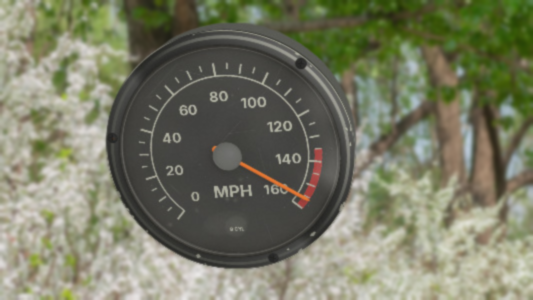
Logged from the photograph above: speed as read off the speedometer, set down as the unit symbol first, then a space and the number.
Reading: mph 155
